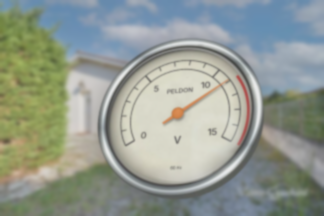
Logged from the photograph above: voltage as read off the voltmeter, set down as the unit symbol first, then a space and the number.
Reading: V 11
